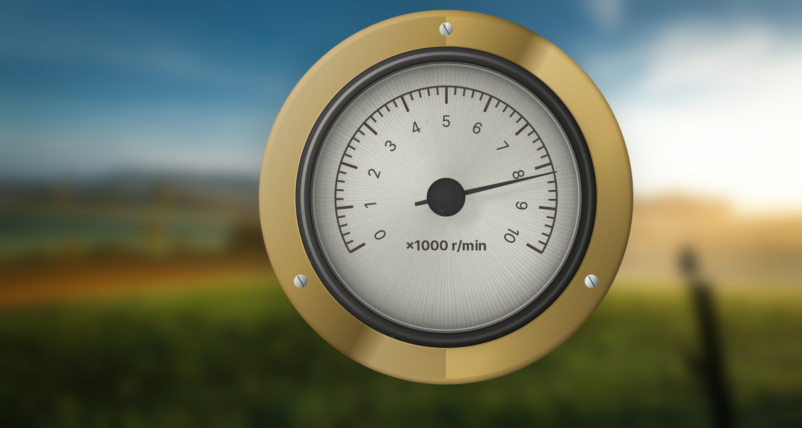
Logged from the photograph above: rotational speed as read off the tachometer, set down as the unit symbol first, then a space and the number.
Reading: rpm 8200
